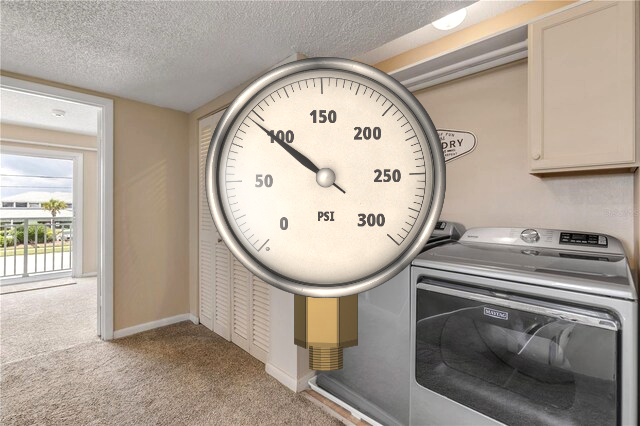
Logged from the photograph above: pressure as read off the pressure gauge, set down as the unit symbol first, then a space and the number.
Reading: psi 95
